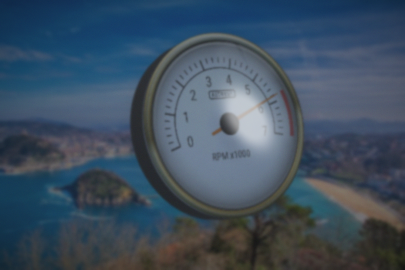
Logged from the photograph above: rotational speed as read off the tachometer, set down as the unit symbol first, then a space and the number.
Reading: rpm 5800
